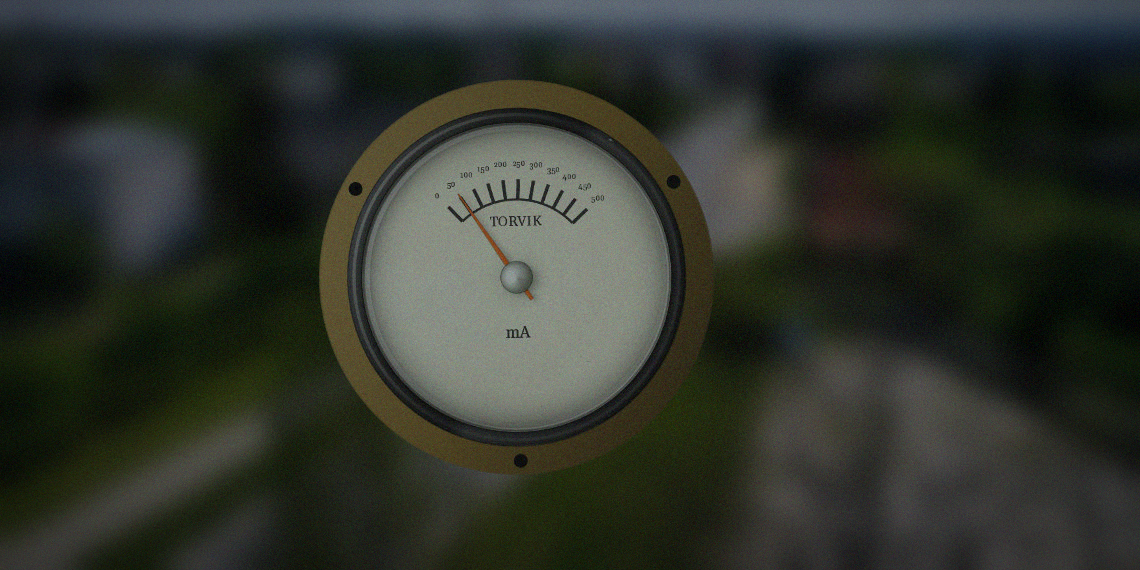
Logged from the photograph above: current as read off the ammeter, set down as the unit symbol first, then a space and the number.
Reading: mA 50
